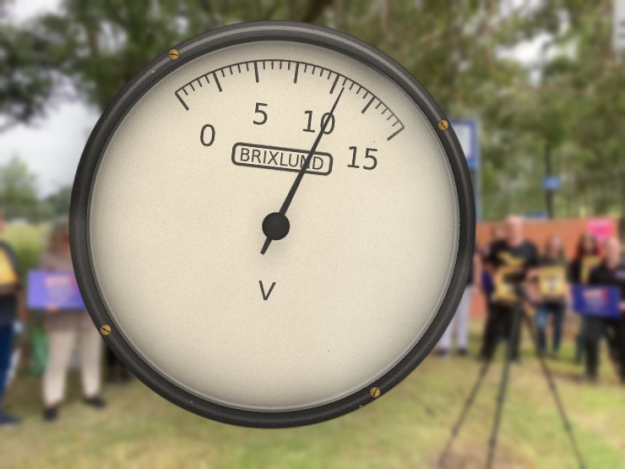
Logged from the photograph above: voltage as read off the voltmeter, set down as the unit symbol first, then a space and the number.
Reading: V 10.5
